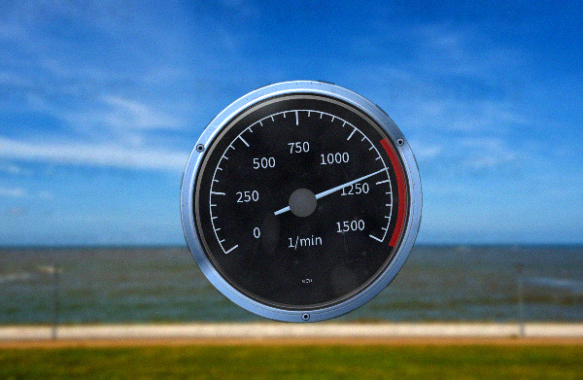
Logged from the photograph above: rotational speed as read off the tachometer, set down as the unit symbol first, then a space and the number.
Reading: rpm 1200
